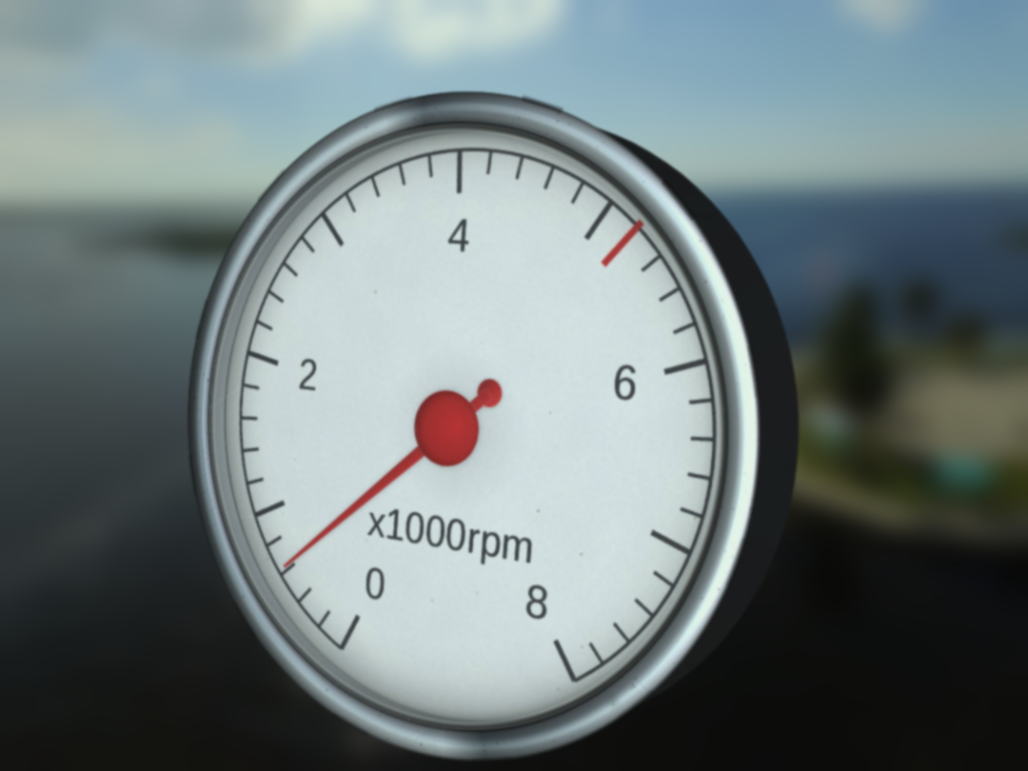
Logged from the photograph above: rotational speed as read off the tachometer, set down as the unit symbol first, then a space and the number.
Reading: rpm 600
